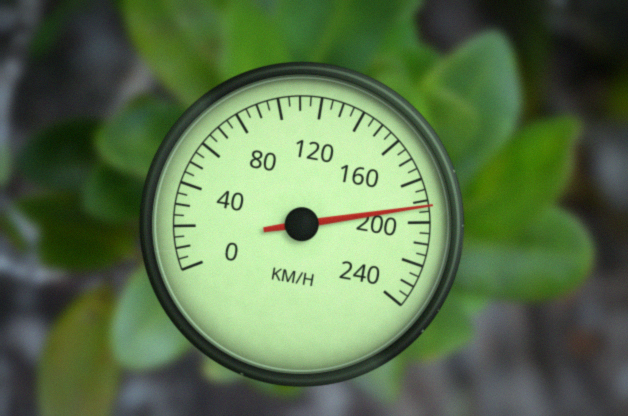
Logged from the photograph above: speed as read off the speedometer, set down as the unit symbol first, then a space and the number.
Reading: km/h 192.5
